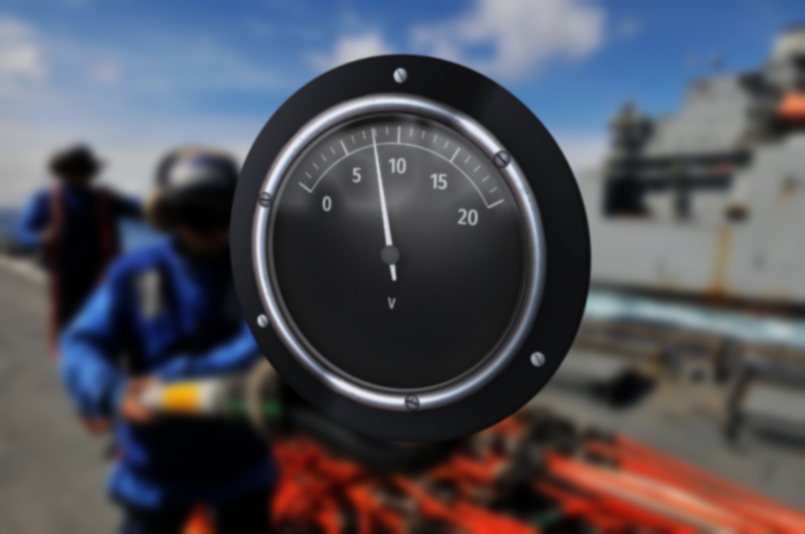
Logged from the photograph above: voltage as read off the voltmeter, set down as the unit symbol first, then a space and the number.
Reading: V 8
